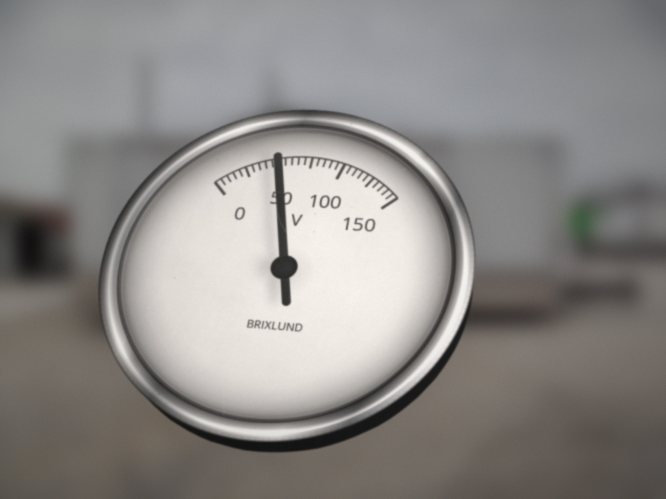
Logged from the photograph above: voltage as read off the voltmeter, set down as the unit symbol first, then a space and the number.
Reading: V 50
